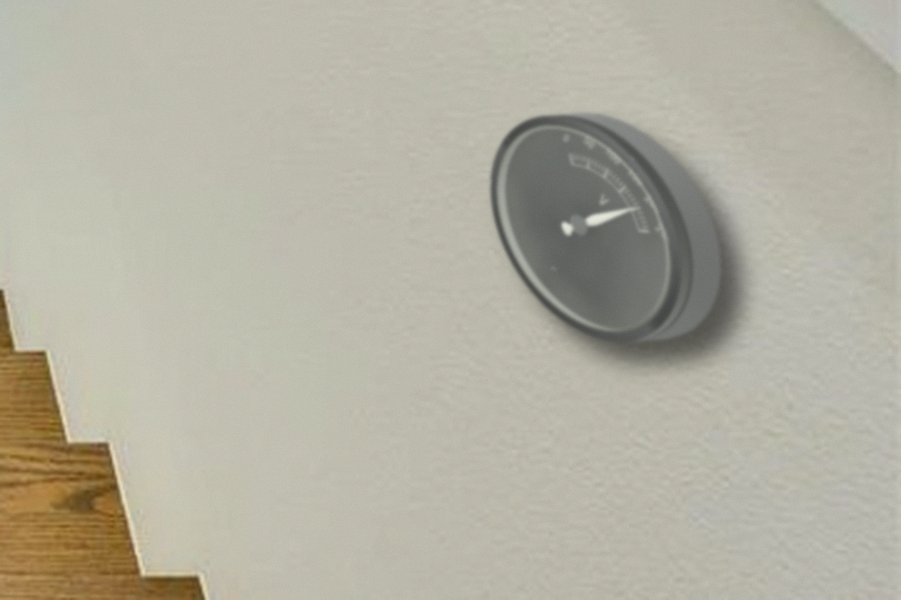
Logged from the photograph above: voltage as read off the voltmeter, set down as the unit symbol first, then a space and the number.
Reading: V 200
